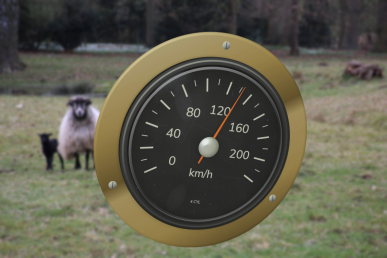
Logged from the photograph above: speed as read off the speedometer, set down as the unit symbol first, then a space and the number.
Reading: km/h 130
